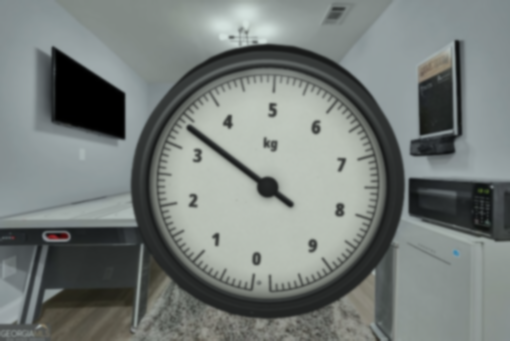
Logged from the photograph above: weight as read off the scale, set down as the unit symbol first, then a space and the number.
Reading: kg 3.4
